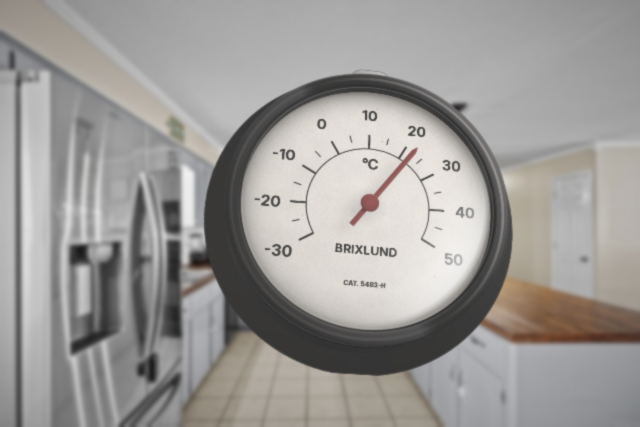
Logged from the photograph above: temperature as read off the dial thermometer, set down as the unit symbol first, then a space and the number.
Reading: °C 22.5
